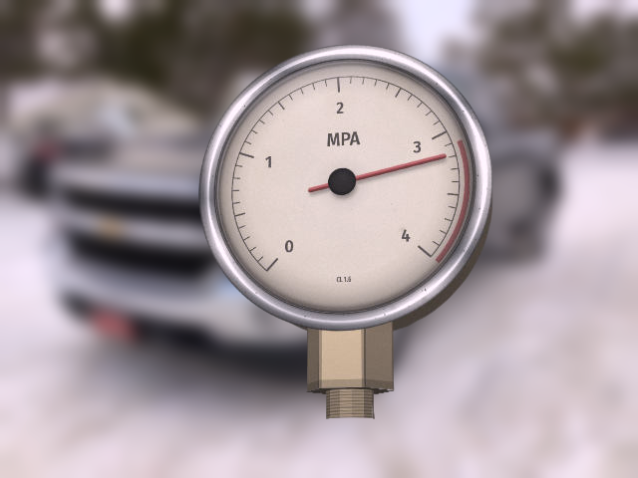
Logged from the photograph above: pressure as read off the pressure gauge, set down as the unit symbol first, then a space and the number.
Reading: MPa 3.2
